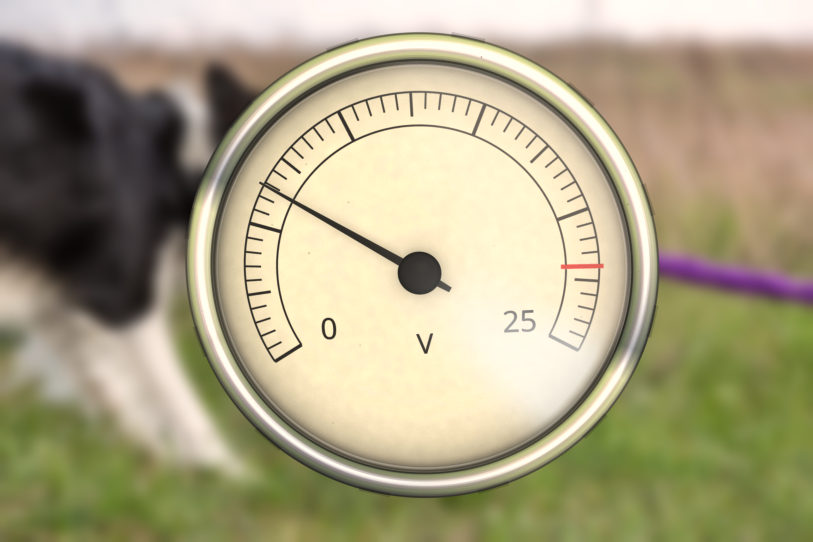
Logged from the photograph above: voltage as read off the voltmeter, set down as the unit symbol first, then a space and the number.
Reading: V 6.5
